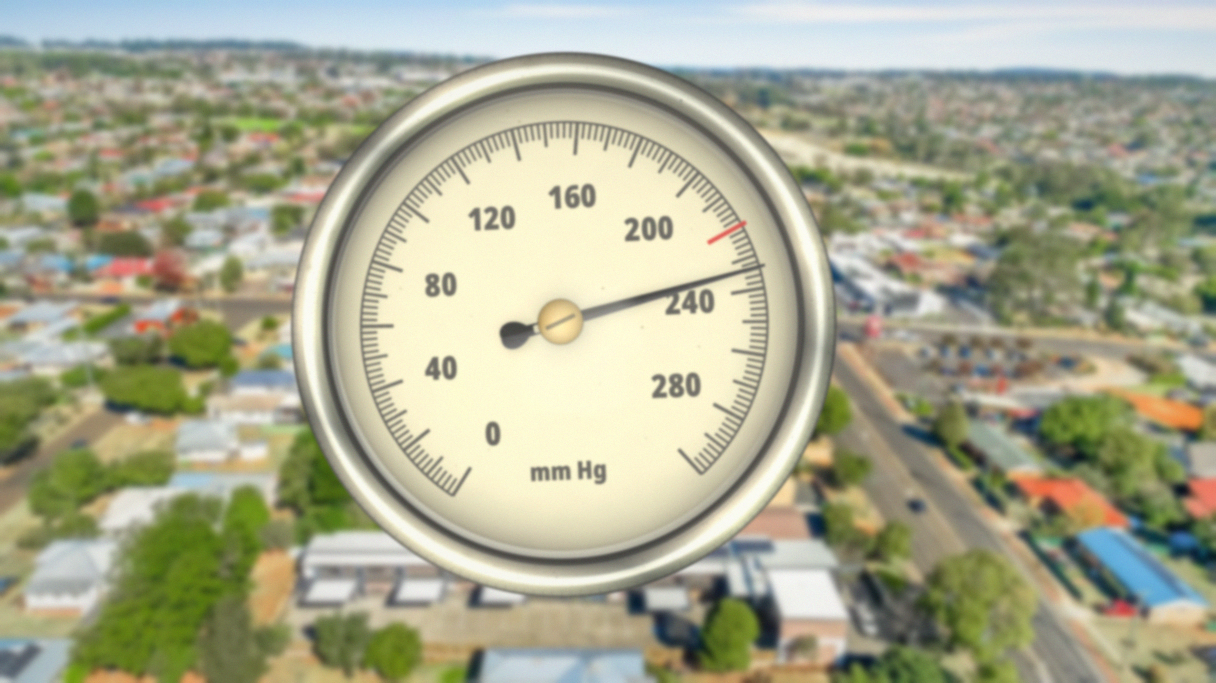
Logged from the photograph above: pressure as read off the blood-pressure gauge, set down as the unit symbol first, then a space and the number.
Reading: mmHg 234
